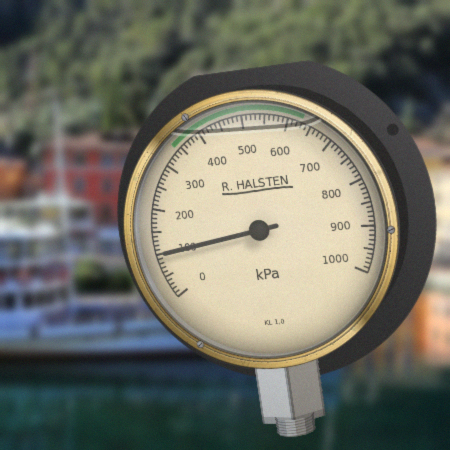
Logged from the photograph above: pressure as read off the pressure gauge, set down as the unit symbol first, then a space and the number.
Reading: kPa 100
